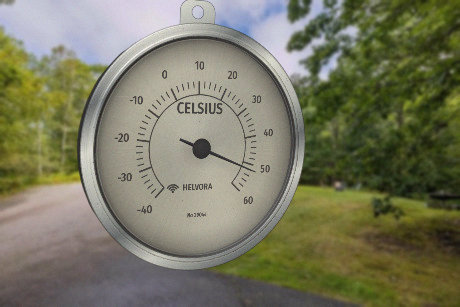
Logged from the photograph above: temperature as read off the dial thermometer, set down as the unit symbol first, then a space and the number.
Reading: °C 52
